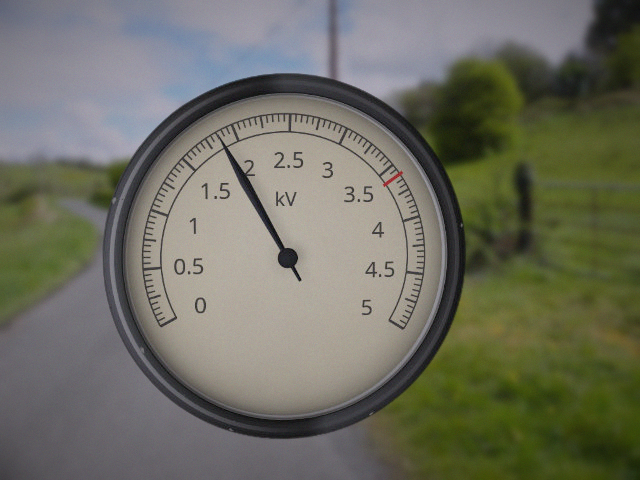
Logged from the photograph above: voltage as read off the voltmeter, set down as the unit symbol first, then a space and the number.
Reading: kV 1.85
